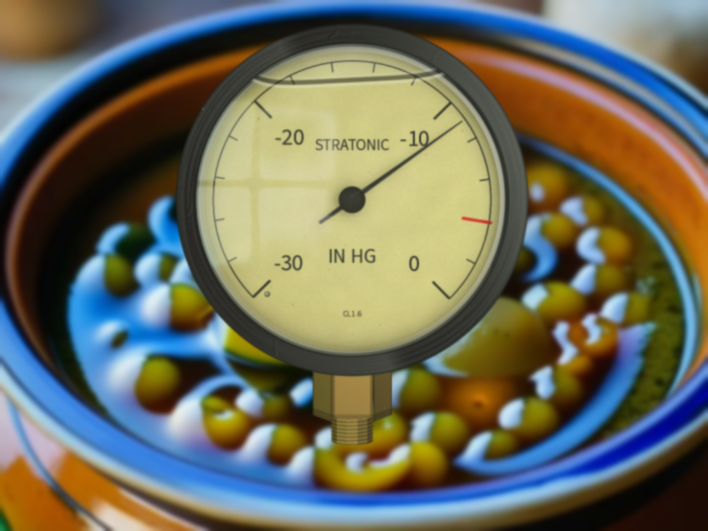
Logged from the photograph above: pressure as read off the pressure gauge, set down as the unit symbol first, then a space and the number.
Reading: inHg -9
